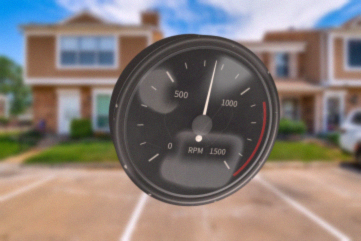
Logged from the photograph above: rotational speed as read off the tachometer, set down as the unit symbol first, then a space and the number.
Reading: rpm 750
